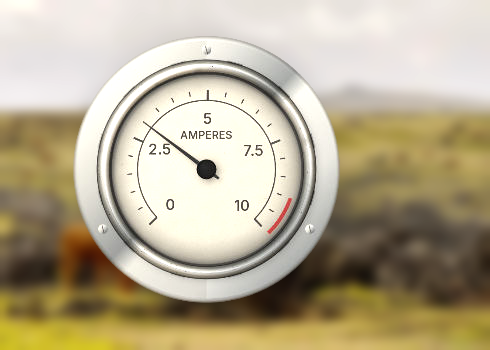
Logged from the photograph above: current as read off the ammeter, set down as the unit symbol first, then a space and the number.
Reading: A 3
